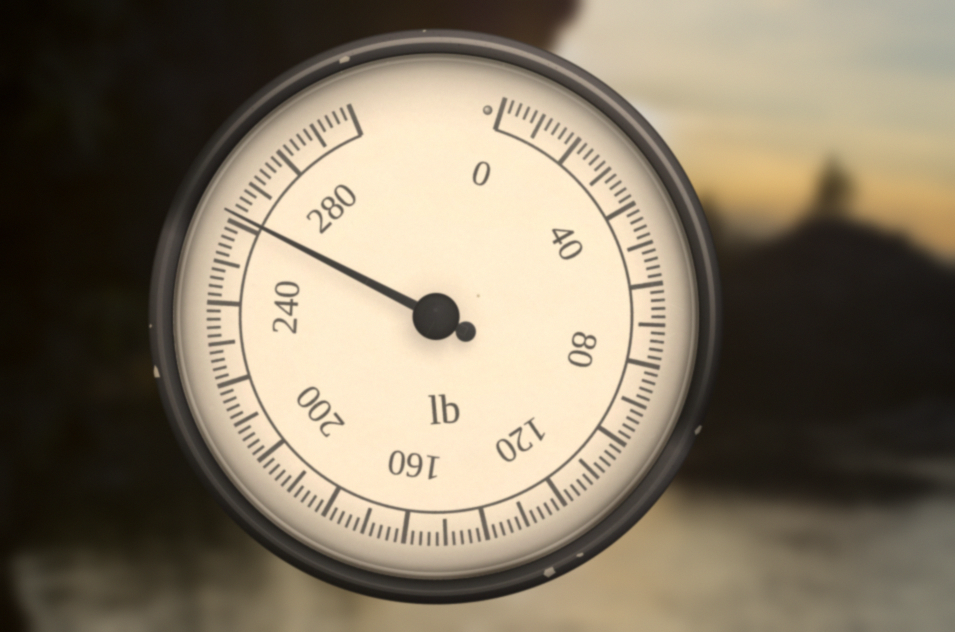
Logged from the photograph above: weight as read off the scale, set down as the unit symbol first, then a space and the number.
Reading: lb 262
